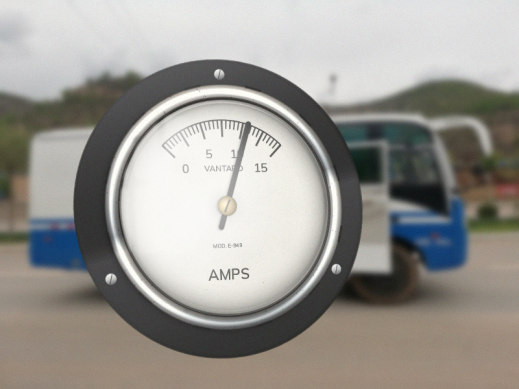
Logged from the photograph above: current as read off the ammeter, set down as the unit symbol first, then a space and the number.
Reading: A 10.5
